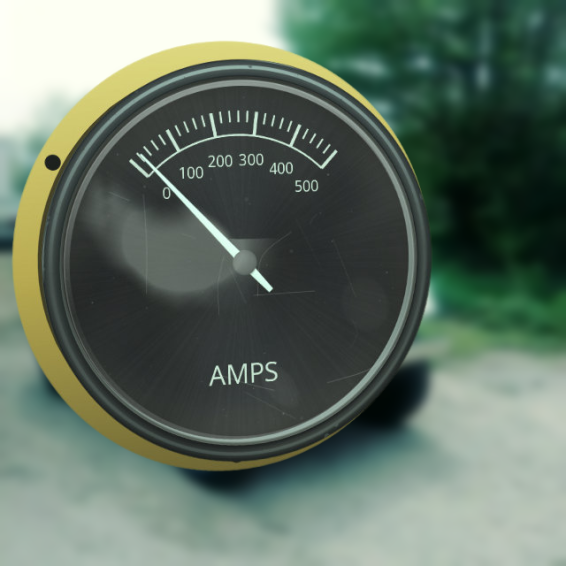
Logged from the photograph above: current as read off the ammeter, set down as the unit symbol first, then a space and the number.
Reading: A 20
